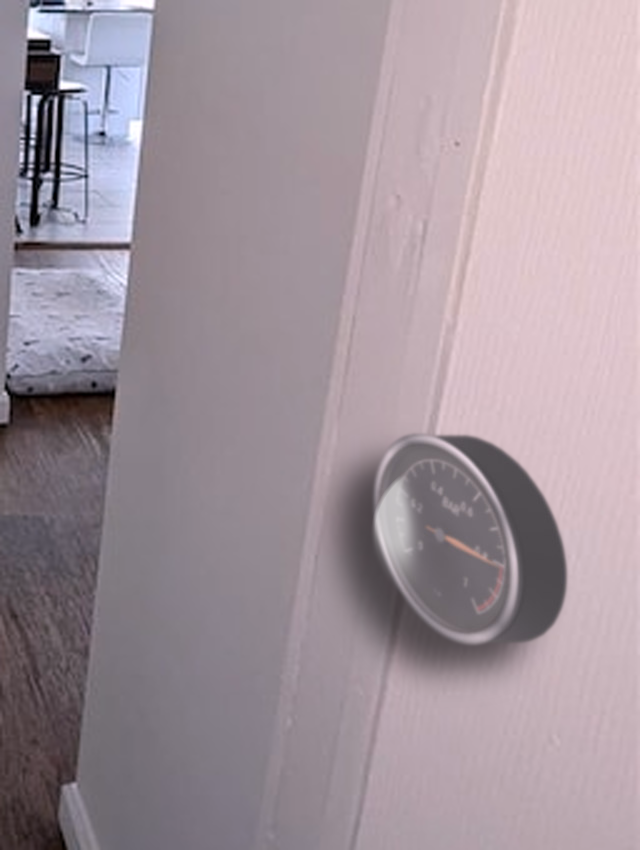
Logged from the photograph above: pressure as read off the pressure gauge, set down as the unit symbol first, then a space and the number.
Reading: bar 0.8
